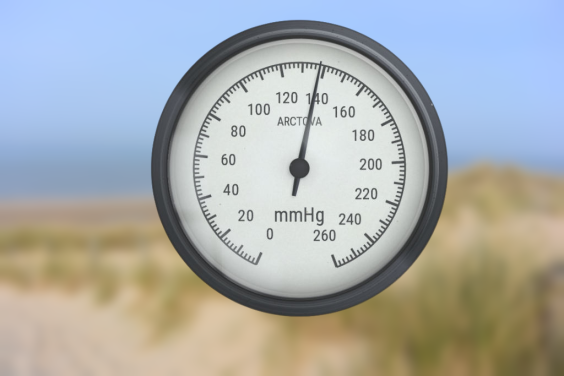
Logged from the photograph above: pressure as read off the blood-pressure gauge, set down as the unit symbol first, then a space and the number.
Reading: mmHg 138
